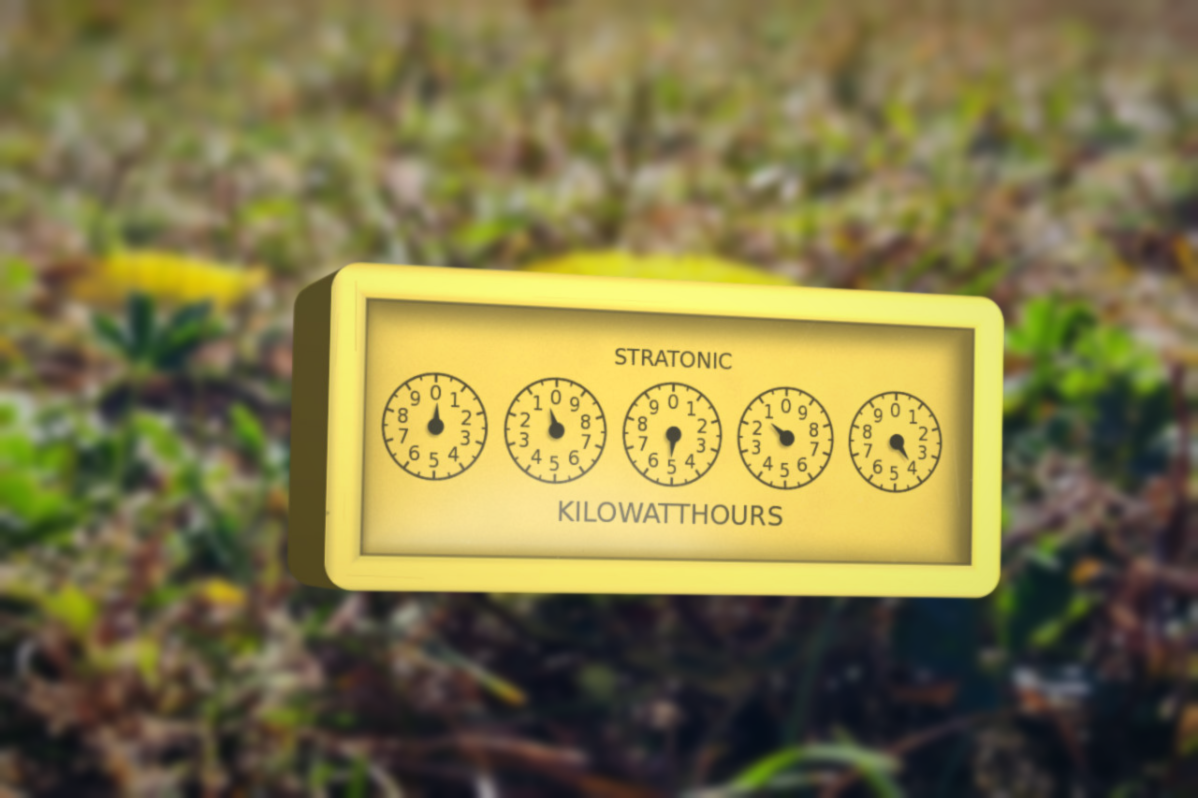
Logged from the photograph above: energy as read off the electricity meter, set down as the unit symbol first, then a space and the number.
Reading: kWh 514
